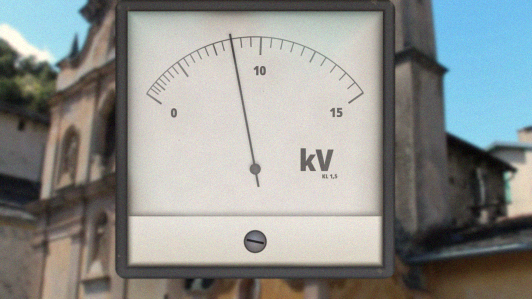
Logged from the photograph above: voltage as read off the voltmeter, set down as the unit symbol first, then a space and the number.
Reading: kV 8.5
